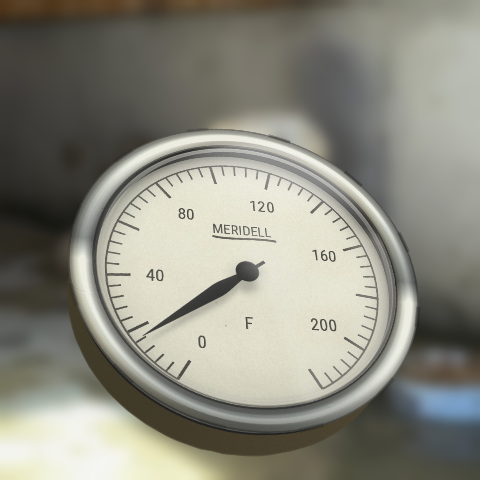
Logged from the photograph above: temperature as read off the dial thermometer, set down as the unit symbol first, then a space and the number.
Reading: °F 16
